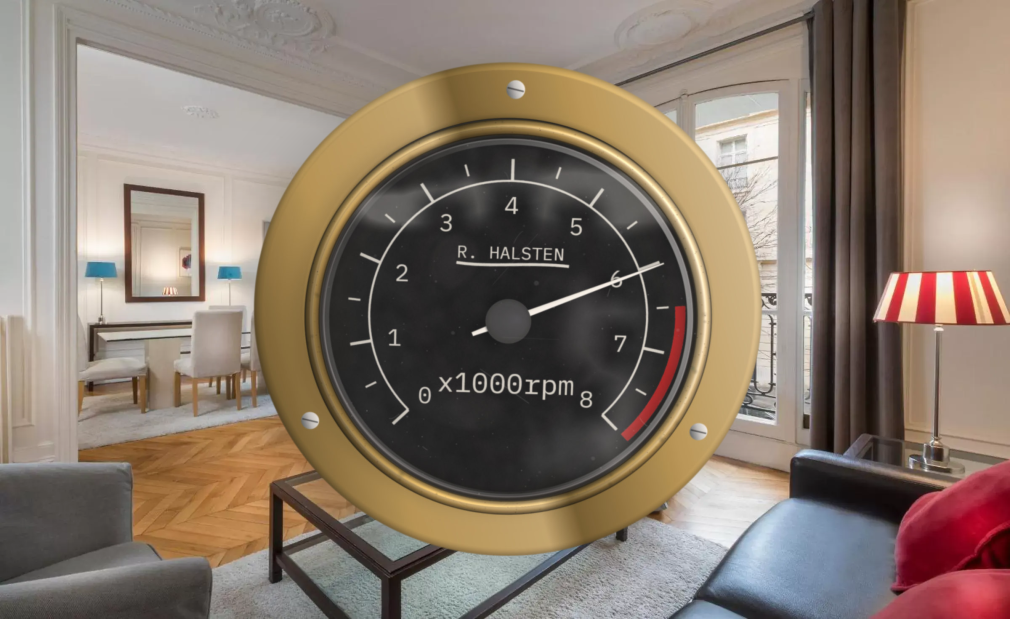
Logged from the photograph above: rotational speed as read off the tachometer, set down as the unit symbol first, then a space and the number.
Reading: rpm 6000
